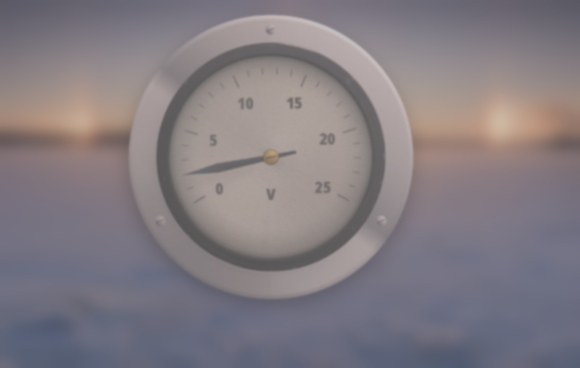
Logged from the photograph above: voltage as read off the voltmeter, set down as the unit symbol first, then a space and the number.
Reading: V 2
